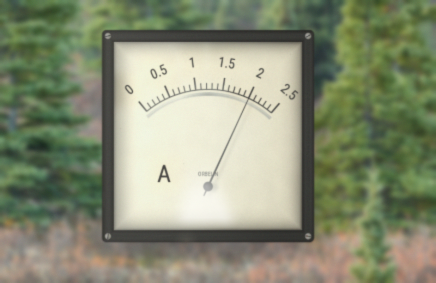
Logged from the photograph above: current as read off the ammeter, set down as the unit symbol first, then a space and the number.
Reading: A 2
